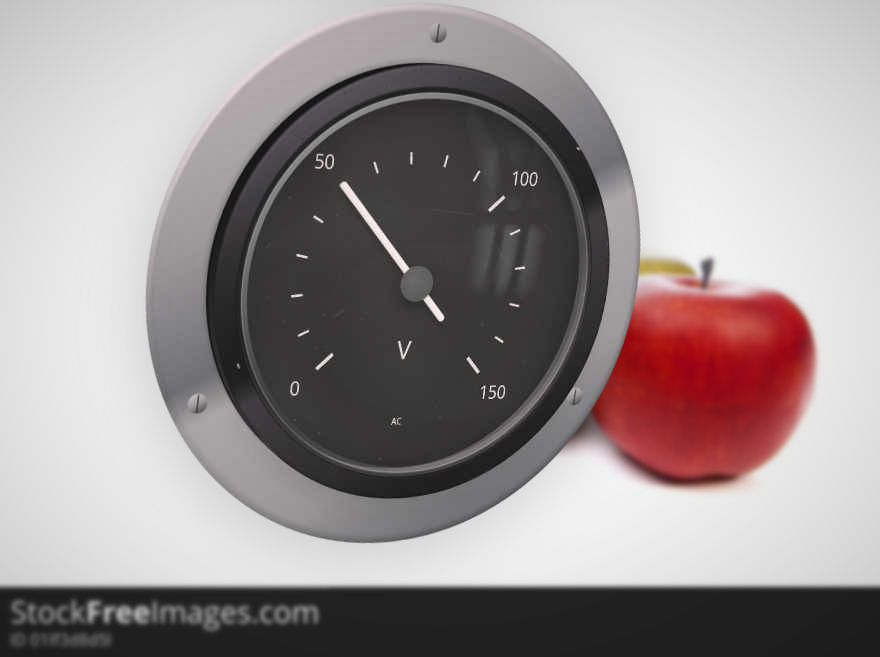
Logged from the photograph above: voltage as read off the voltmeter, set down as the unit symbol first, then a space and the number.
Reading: V 50
